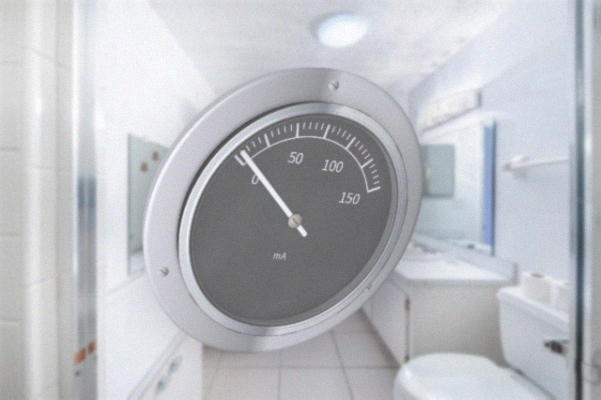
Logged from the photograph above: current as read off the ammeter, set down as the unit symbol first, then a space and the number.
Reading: mA 5
